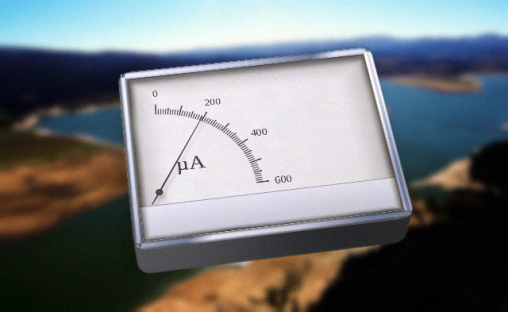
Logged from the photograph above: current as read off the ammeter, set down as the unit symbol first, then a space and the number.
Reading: µA 200
